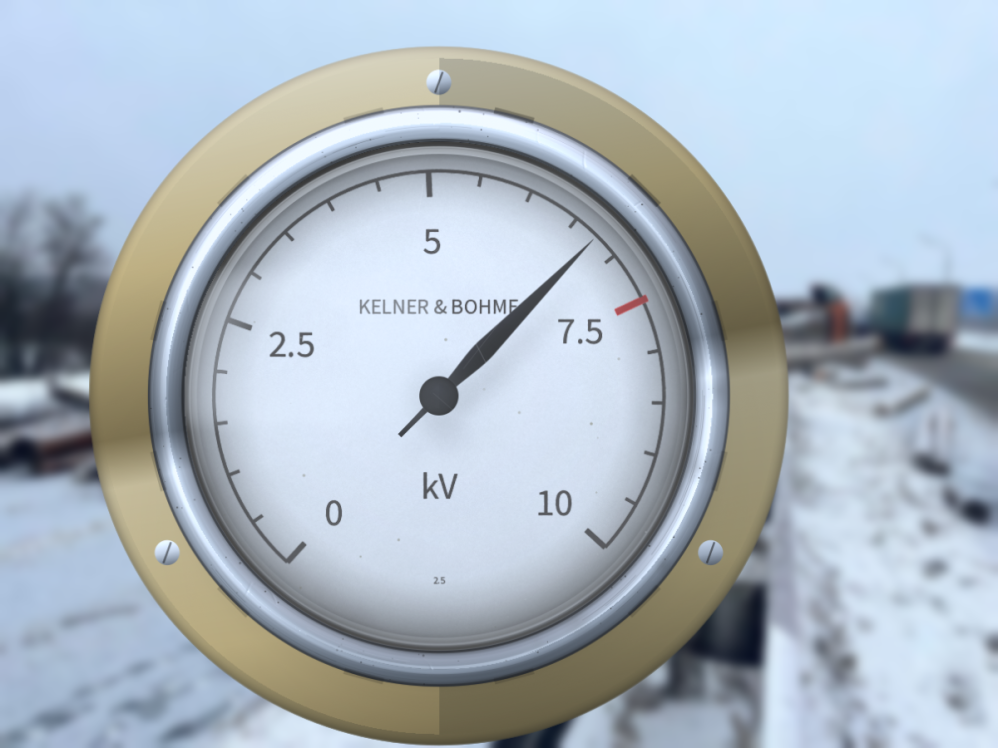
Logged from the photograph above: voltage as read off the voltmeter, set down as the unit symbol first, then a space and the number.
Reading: kV 6.75
